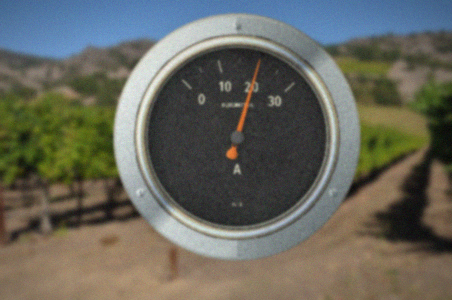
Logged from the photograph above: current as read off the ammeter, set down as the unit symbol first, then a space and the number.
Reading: A 20
